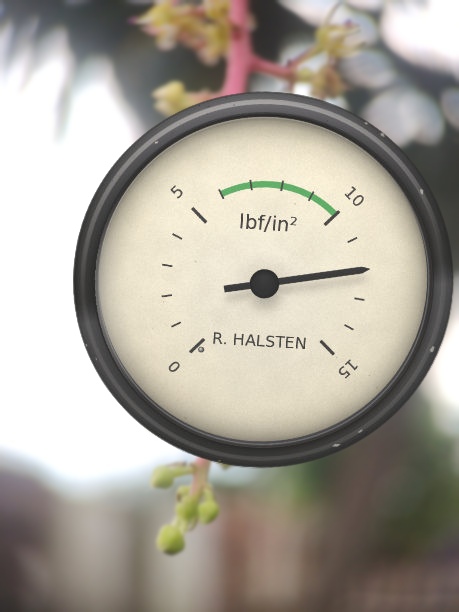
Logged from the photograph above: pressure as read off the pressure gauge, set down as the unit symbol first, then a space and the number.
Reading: psi 12
